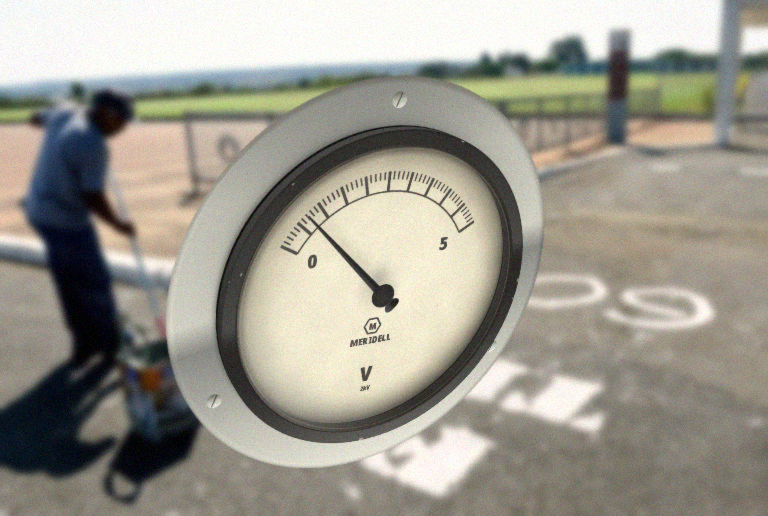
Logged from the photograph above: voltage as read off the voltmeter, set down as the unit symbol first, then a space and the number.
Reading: V 0.7
